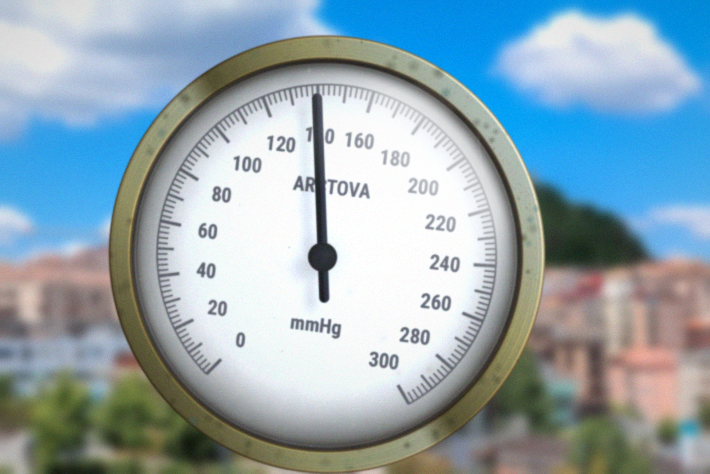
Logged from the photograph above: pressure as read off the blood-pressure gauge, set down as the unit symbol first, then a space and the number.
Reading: mmHg 140
